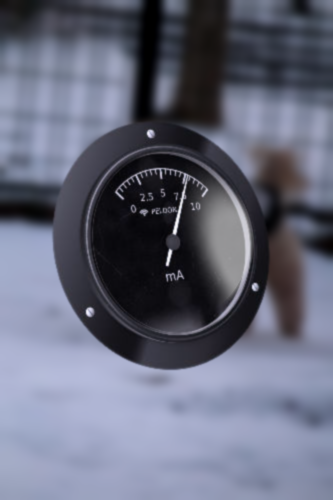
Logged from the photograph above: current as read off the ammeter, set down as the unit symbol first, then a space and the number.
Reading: mA 7.5
